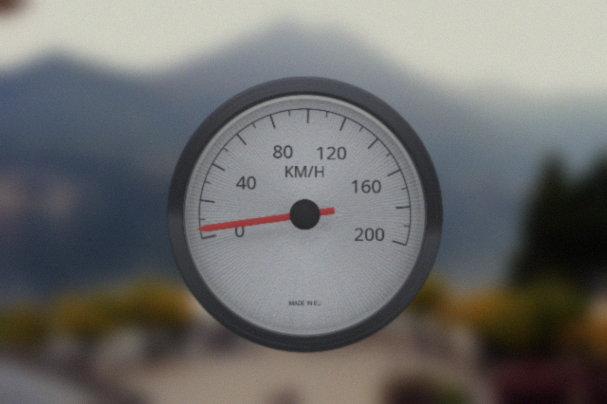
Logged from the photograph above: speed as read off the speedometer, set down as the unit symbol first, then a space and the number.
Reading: km/h 5
